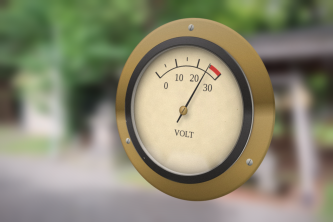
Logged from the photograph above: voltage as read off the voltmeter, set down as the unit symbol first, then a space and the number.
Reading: V 25
